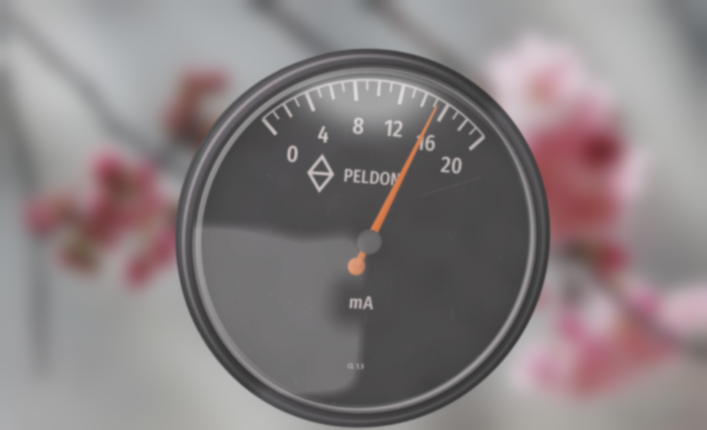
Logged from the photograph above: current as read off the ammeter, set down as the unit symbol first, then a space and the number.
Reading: mA 15
